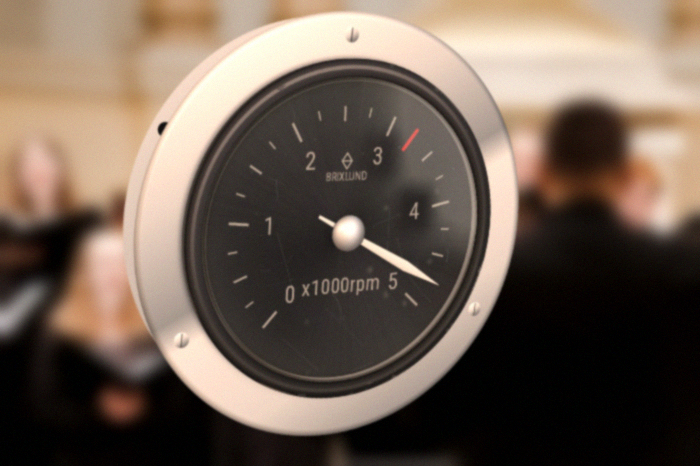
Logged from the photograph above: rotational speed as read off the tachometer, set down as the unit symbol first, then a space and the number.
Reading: rpm 4750
